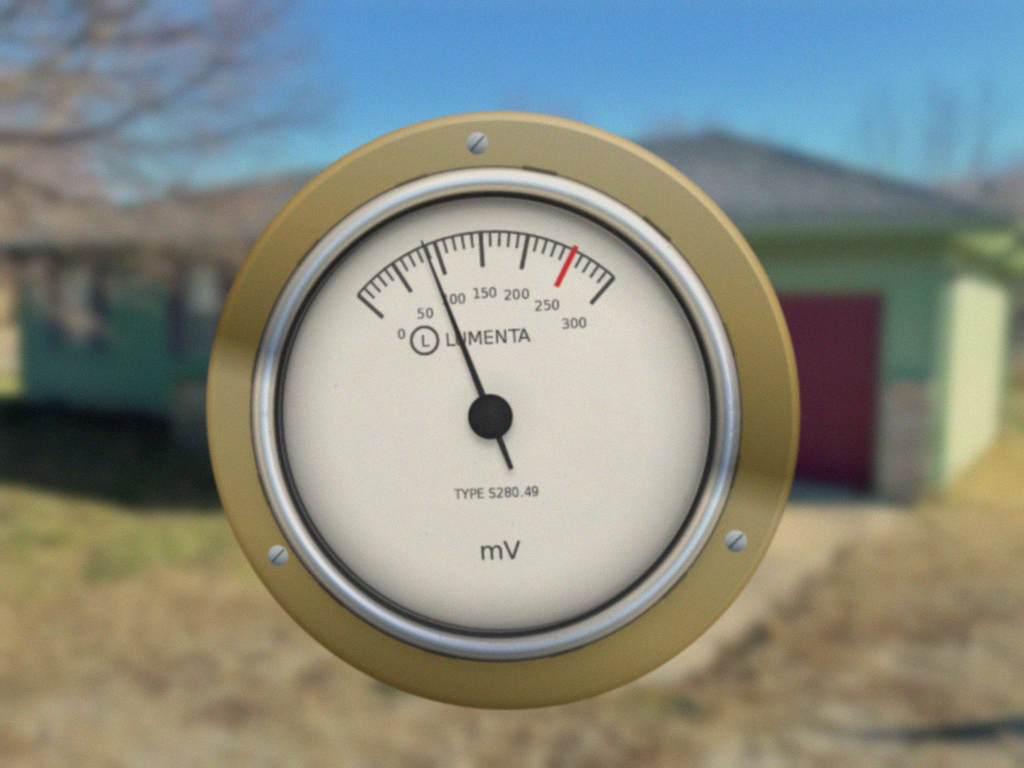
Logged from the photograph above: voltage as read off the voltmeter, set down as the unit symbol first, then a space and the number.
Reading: mV 90
